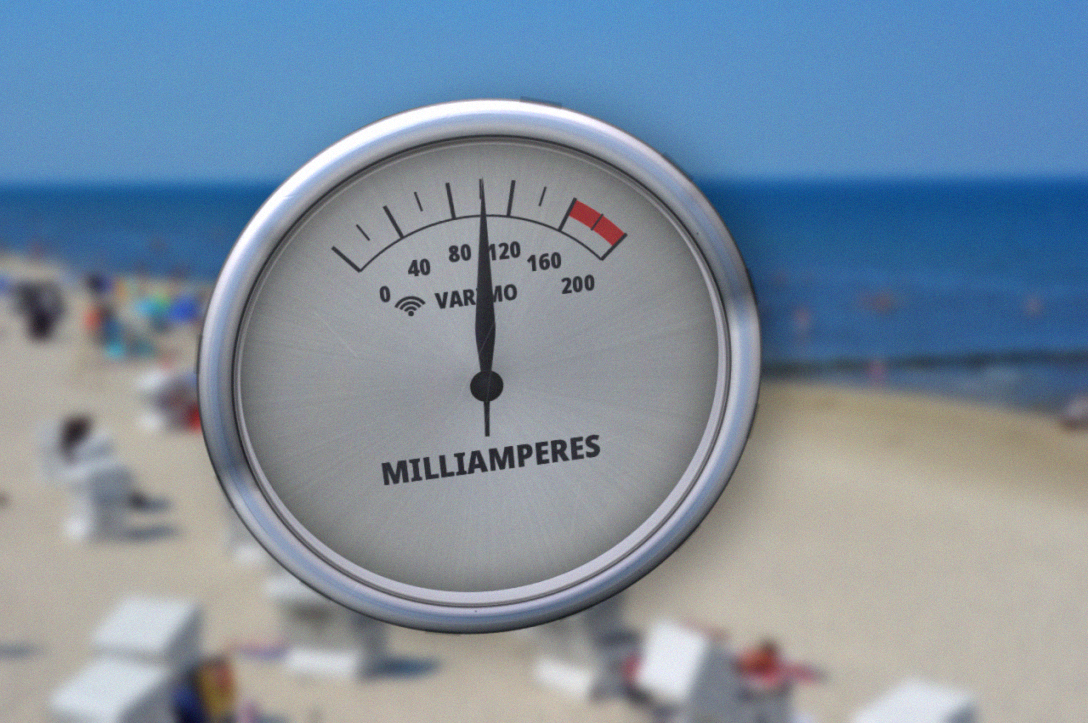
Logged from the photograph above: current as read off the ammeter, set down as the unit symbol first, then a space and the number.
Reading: mA 100
